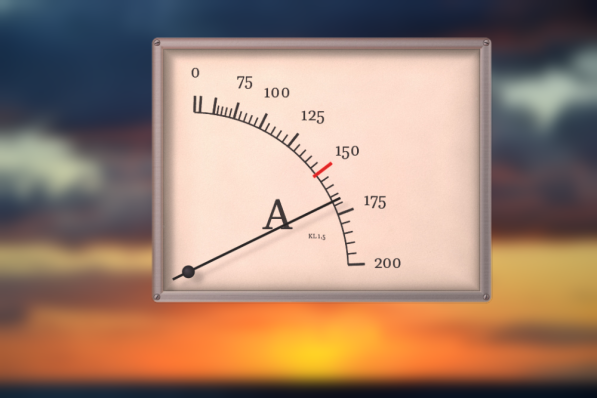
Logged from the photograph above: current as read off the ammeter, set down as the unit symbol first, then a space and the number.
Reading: A 167.5
